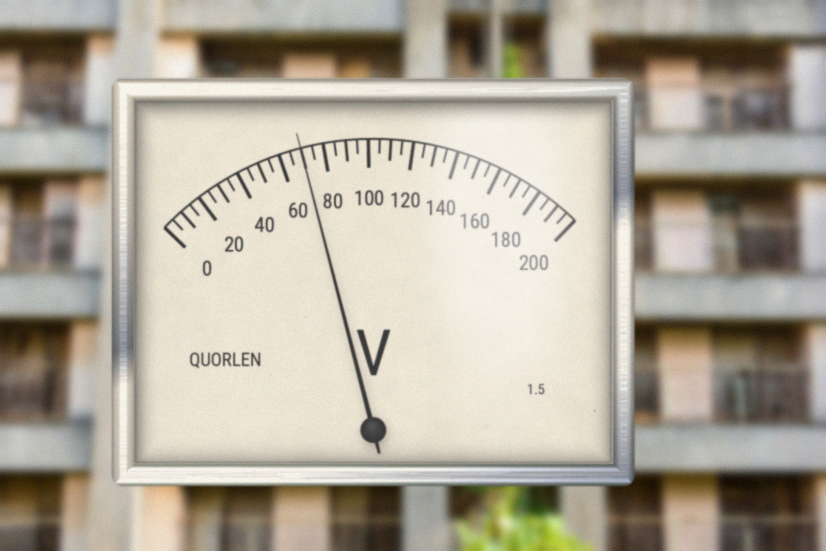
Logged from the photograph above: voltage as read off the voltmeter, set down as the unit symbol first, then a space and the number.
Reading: V 70
